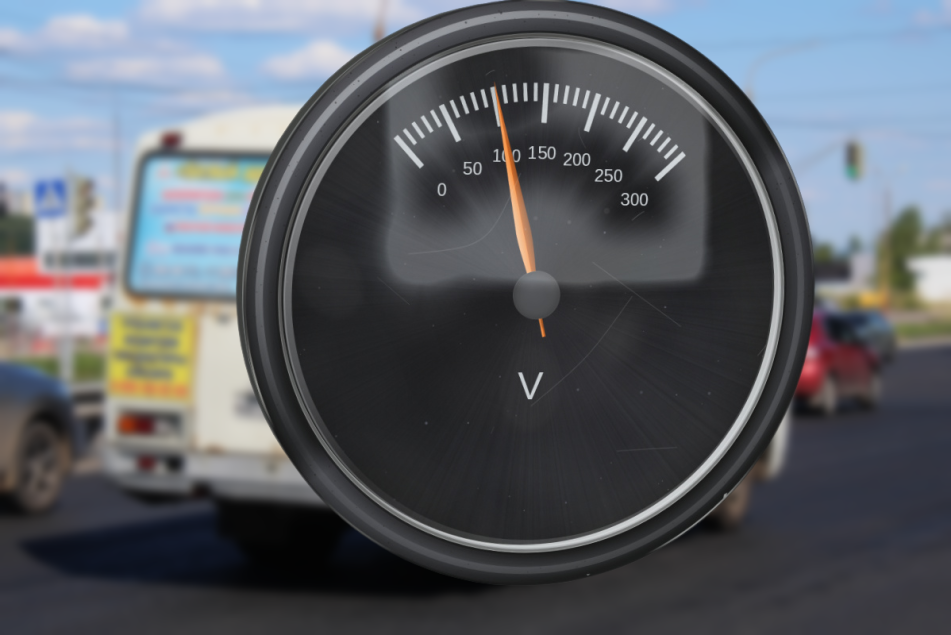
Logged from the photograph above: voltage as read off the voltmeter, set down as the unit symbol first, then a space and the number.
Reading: V 100
